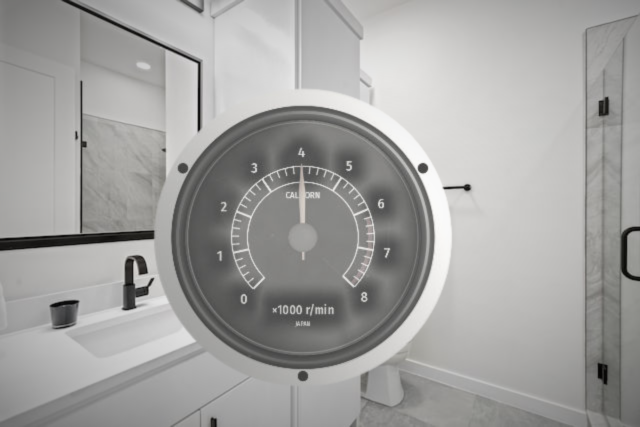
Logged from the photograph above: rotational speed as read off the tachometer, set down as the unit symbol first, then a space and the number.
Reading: rpm 4000
